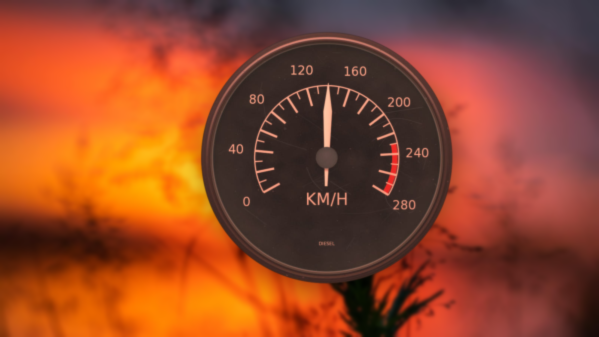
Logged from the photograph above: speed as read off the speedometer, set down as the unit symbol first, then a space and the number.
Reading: km/h 140
